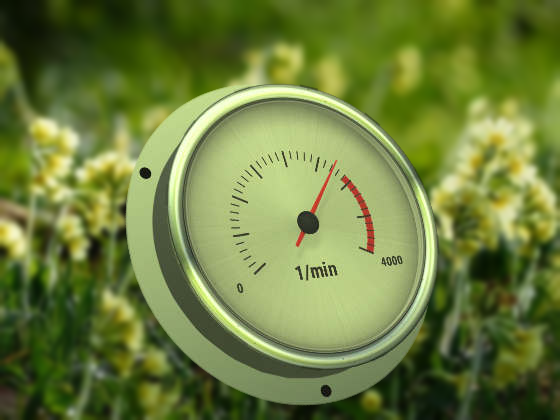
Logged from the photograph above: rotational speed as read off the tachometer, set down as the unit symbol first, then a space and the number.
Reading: rpm 2700
